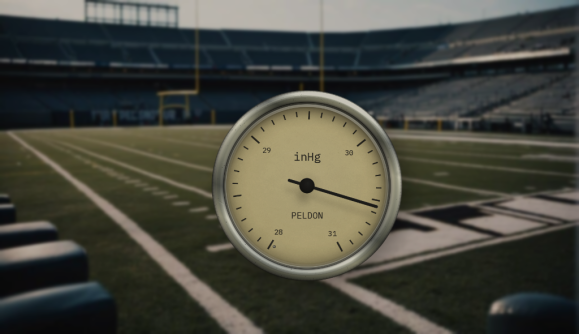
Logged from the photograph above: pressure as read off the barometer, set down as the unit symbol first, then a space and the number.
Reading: inHg 30.55
